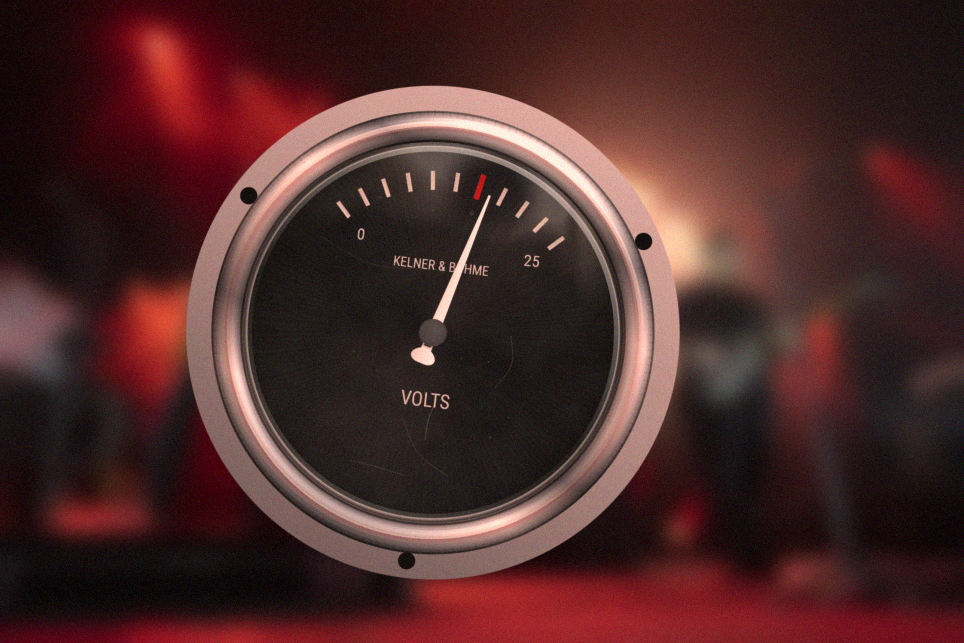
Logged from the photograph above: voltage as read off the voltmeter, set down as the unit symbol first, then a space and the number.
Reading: V 16.25
